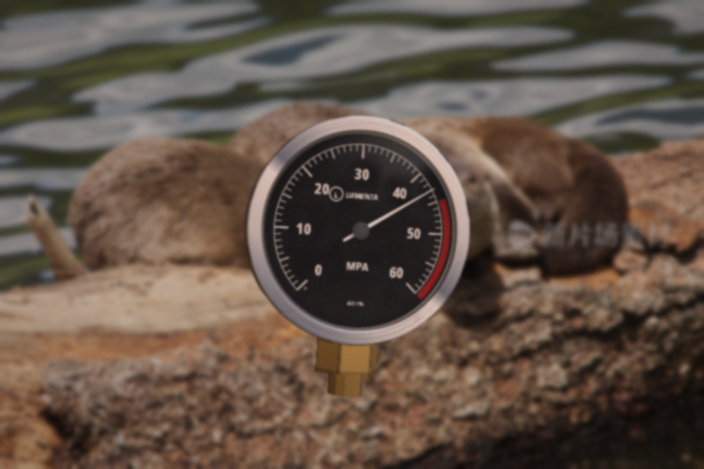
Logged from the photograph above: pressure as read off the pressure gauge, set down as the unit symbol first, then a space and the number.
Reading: MPa 43
